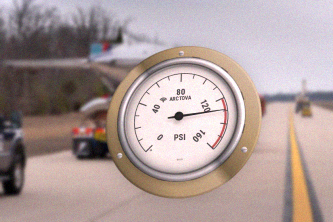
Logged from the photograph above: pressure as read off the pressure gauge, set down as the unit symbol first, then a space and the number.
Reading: psi 130
